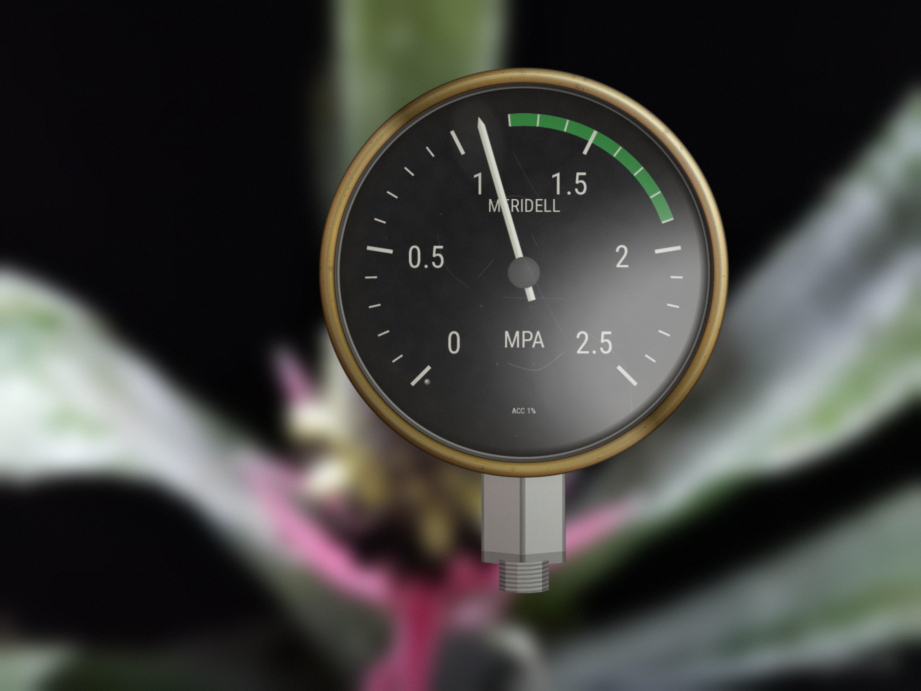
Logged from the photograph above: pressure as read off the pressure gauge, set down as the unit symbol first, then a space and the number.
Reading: MPa 1.1
